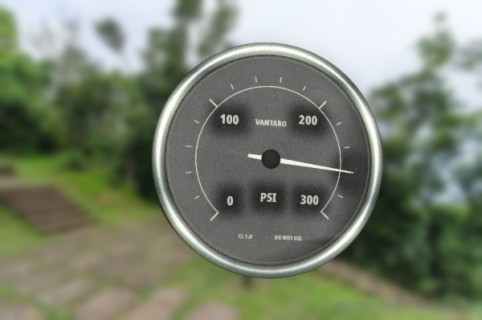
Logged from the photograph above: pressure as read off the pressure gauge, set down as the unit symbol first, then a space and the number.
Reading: psi 260
